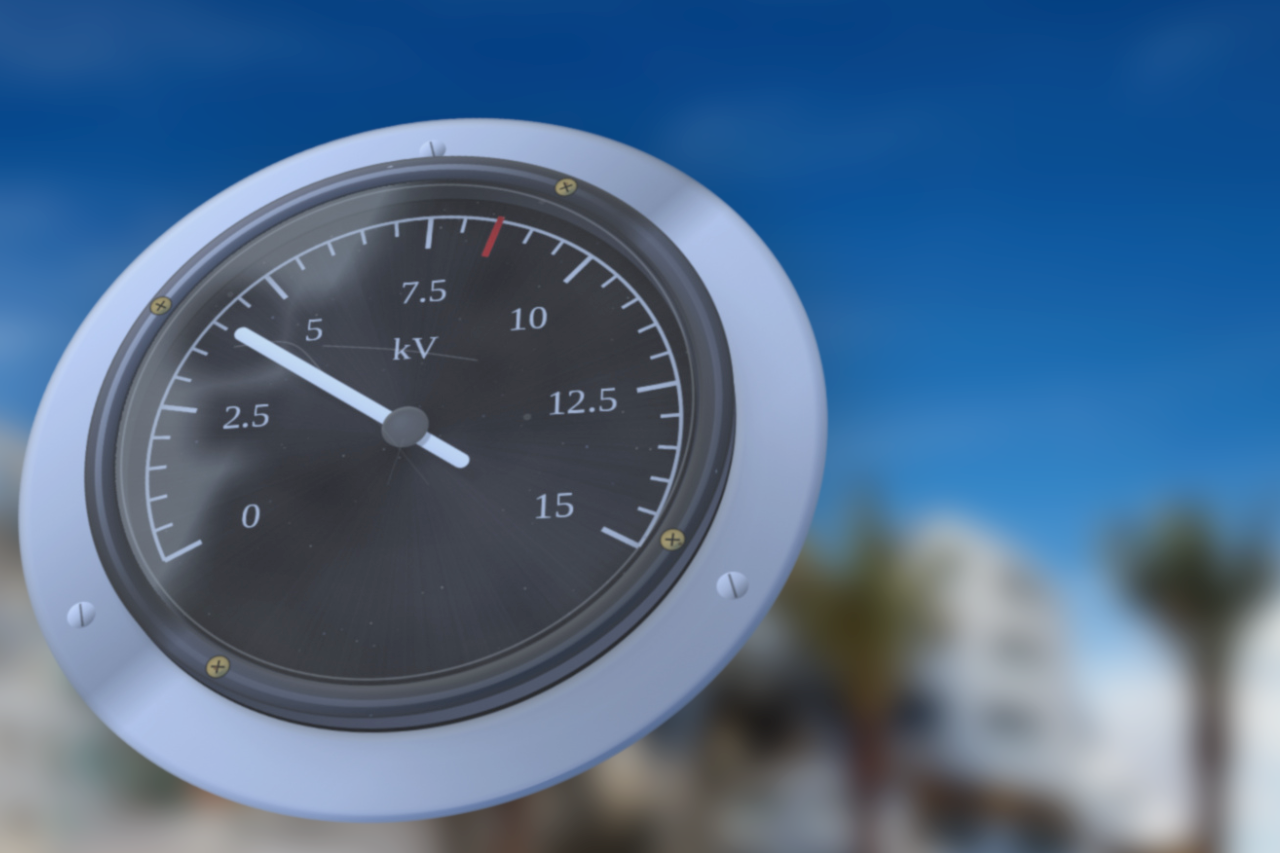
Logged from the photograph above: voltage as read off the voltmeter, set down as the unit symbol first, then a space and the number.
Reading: kV 4
